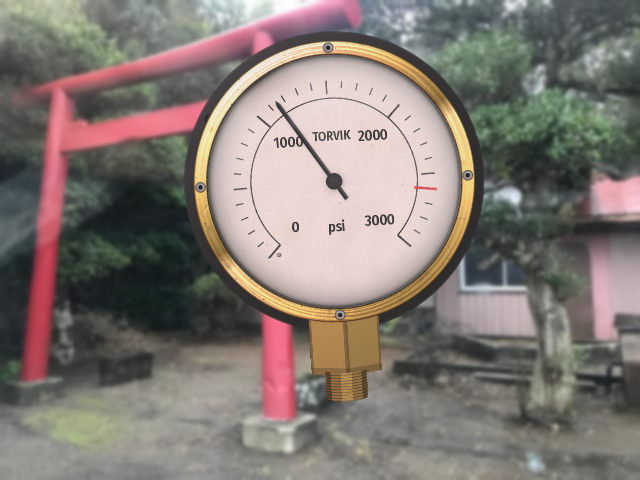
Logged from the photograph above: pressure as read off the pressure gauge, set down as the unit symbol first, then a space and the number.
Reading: psi 1150
